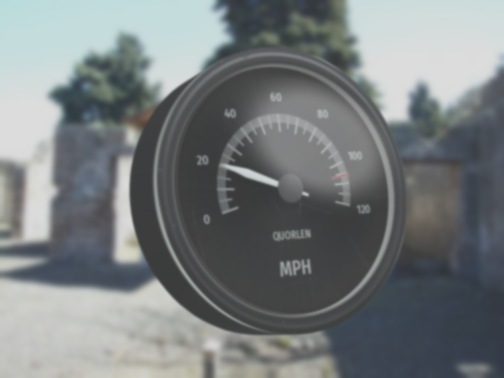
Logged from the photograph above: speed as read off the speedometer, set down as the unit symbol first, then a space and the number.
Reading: mph 20
